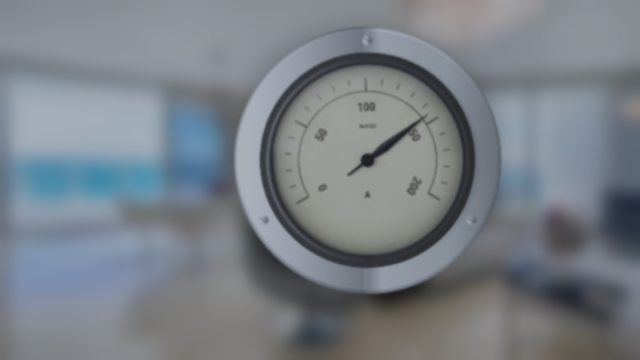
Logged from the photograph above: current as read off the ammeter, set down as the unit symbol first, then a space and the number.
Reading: A 145
